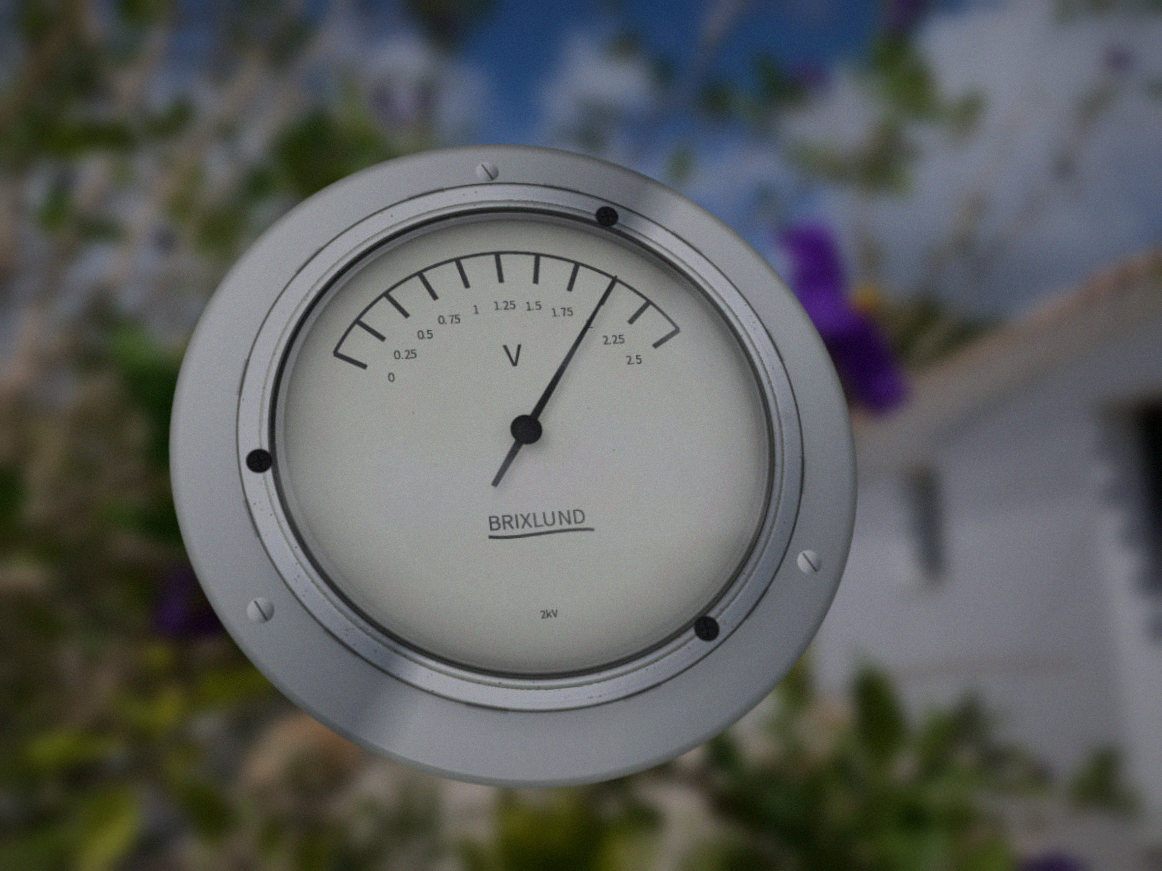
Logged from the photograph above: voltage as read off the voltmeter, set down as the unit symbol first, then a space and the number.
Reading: V 2
